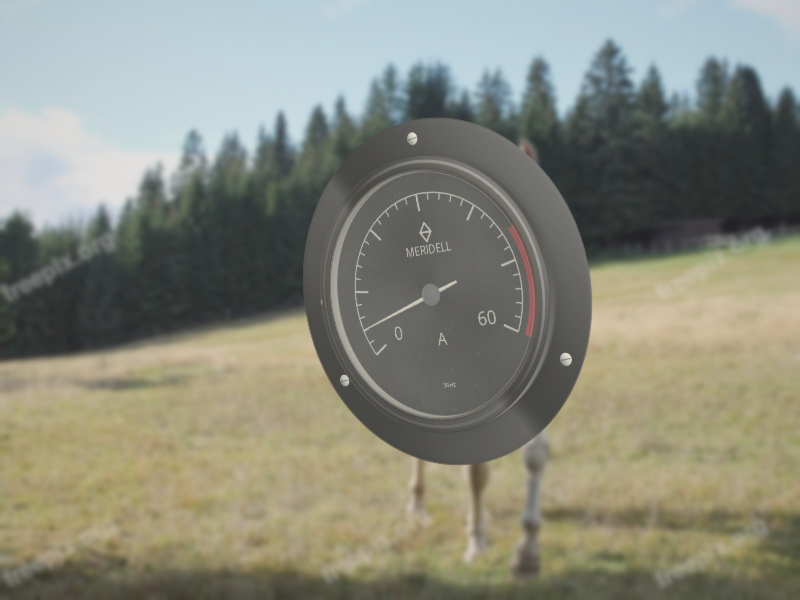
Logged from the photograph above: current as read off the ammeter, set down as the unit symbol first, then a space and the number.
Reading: A 4
